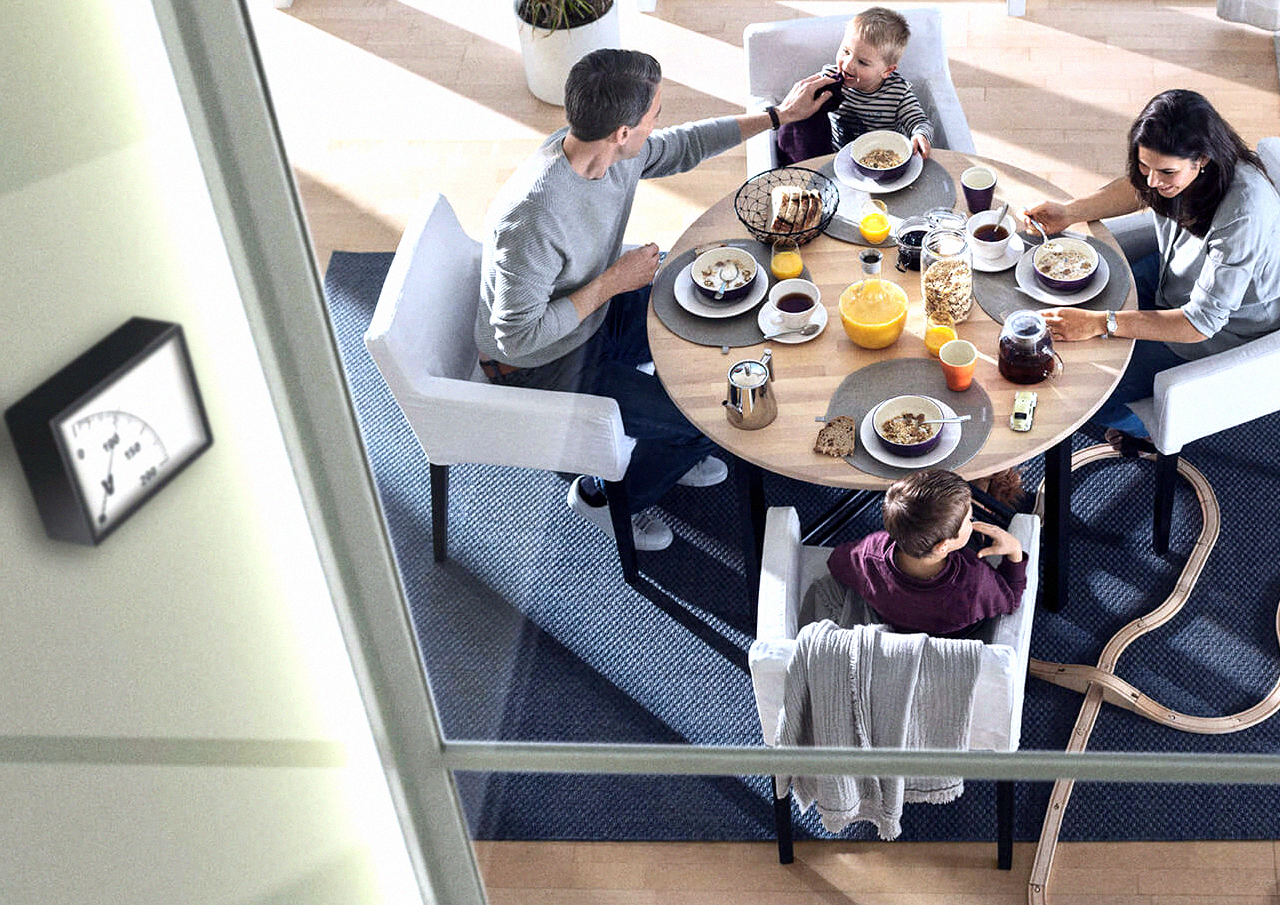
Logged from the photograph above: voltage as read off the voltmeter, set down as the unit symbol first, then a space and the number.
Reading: V 100
